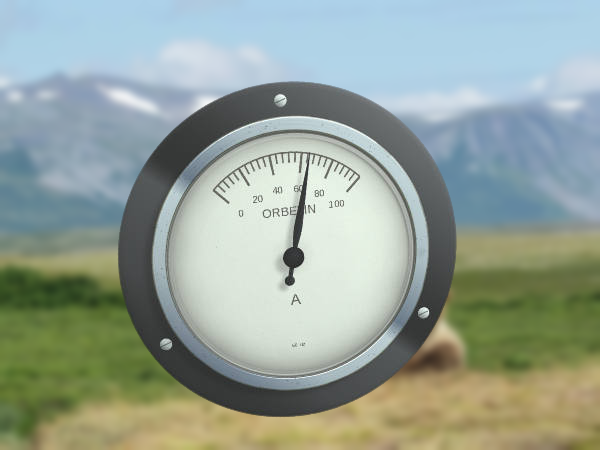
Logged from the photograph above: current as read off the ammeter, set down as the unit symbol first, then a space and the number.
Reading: A 64
